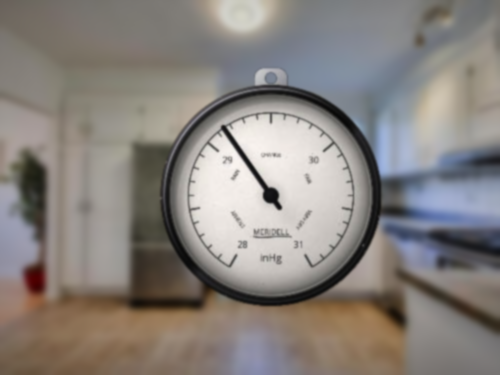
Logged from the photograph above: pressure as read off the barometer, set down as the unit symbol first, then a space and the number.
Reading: inHg 29.15
